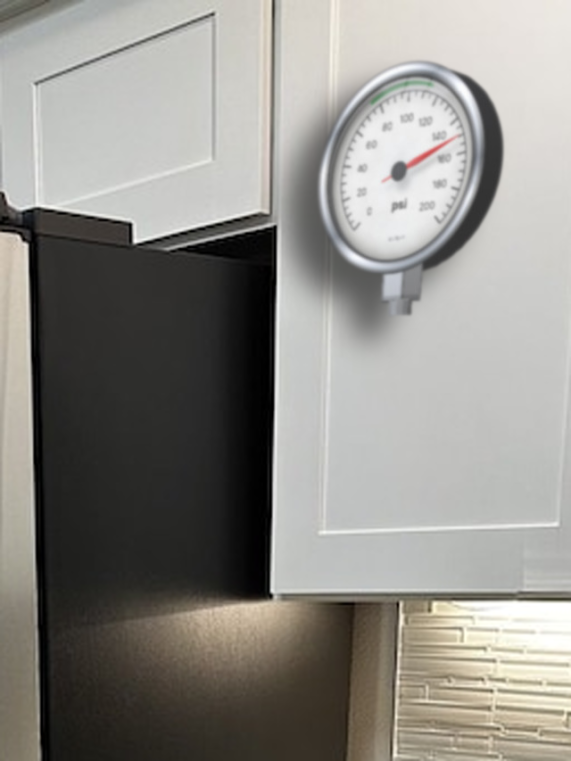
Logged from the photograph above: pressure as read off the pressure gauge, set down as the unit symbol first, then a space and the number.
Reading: psi 150
